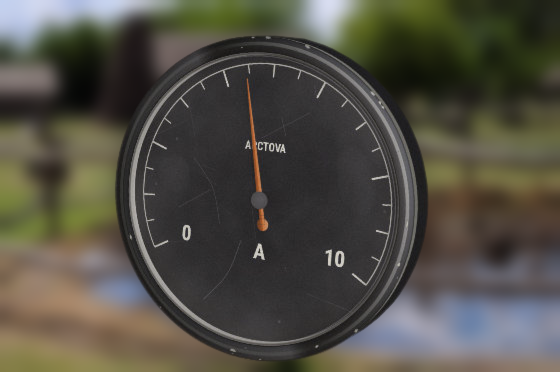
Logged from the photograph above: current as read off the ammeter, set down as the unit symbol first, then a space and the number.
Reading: A 4.5
